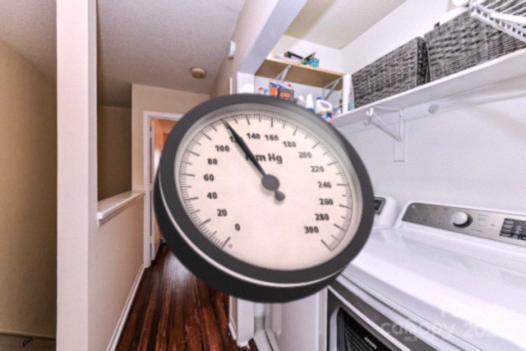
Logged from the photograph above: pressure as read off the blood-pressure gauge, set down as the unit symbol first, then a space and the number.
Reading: mmHg 120
